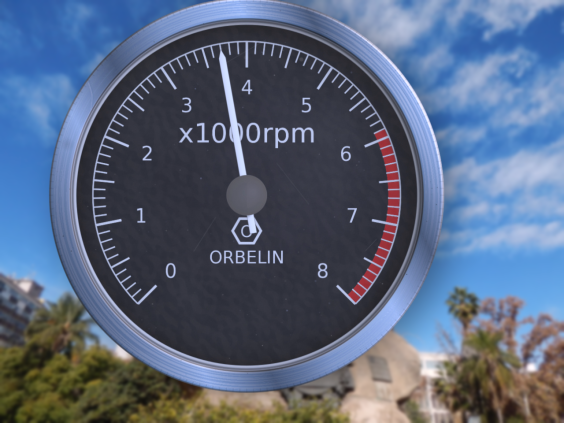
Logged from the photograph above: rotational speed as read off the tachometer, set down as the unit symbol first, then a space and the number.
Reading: rpm 3700
